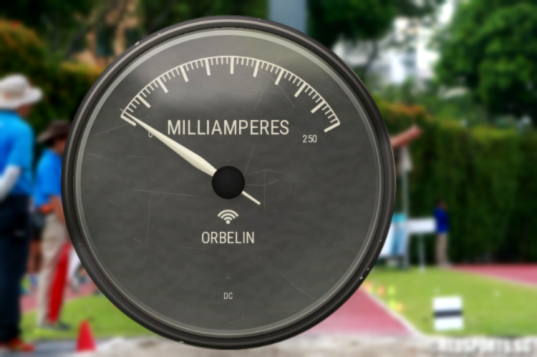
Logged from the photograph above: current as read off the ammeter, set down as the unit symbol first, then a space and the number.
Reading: mA 5
